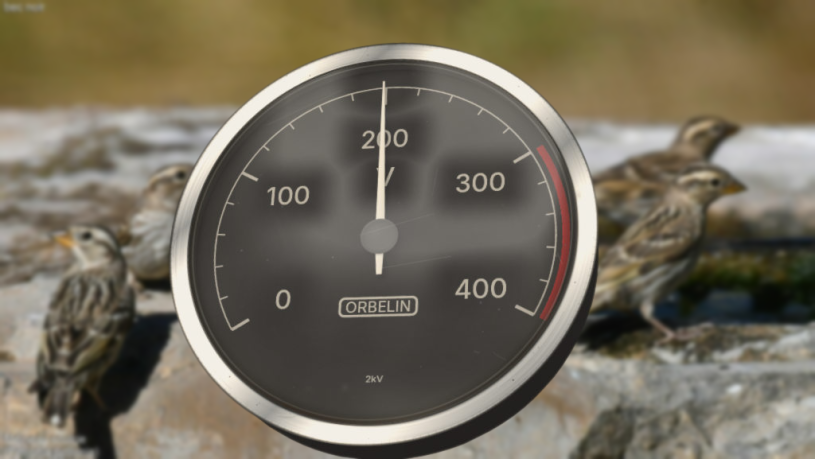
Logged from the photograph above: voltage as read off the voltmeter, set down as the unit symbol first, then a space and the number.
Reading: V 200
